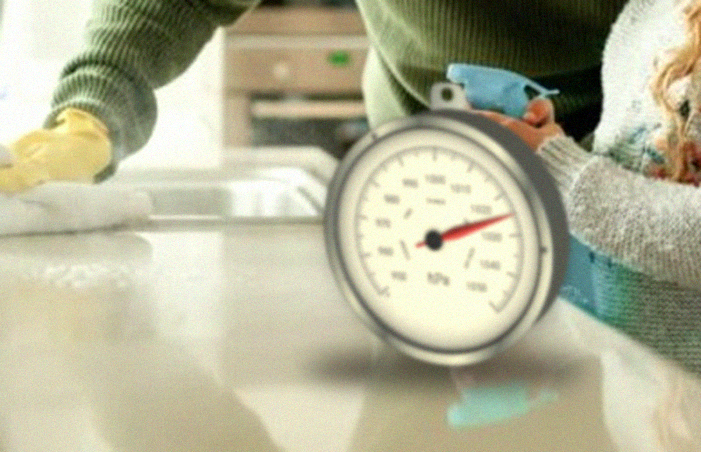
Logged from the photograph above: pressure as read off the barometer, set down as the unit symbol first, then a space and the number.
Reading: hPa 1025
